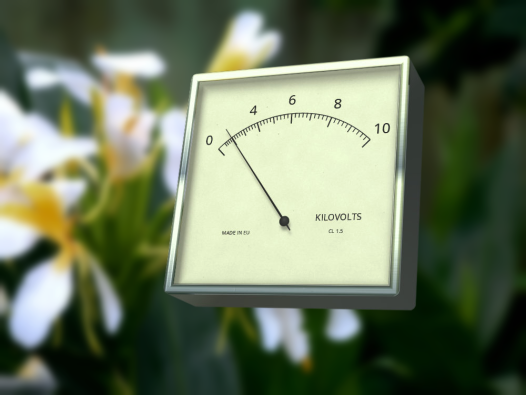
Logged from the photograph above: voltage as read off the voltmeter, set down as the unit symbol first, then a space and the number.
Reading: kV 2
